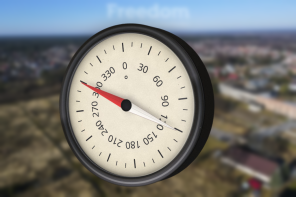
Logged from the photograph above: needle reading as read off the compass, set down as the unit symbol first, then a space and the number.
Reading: ° 300
